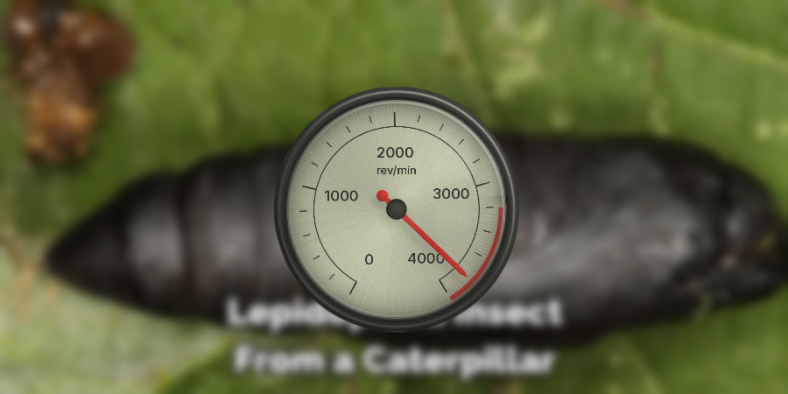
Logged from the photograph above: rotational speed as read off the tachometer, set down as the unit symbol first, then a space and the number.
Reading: rpm 3800
